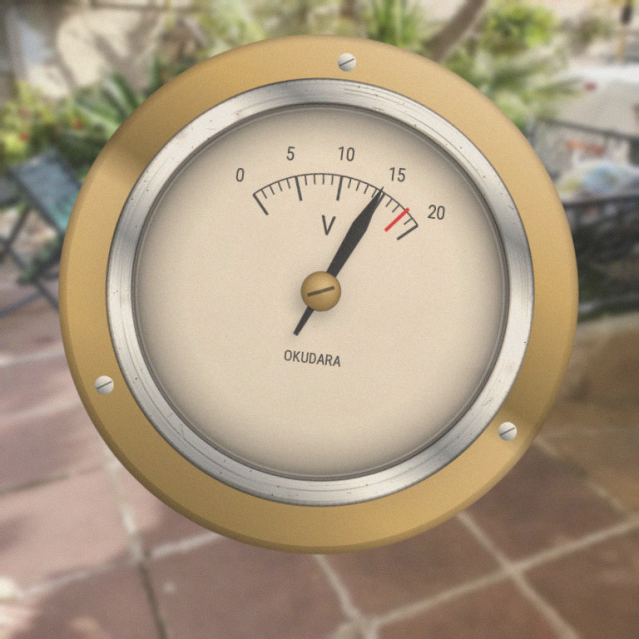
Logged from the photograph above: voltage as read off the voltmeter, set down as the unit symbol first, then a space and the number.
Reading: V 14.5
